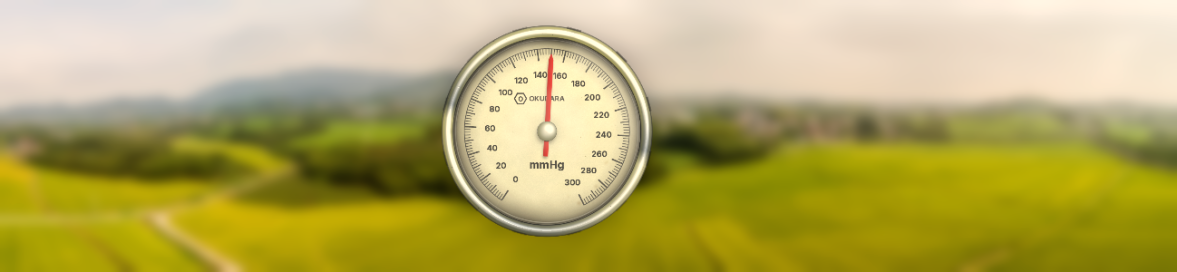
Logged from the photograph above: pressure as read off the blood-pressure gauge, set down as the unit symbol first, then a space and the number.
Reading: mmHg 150
